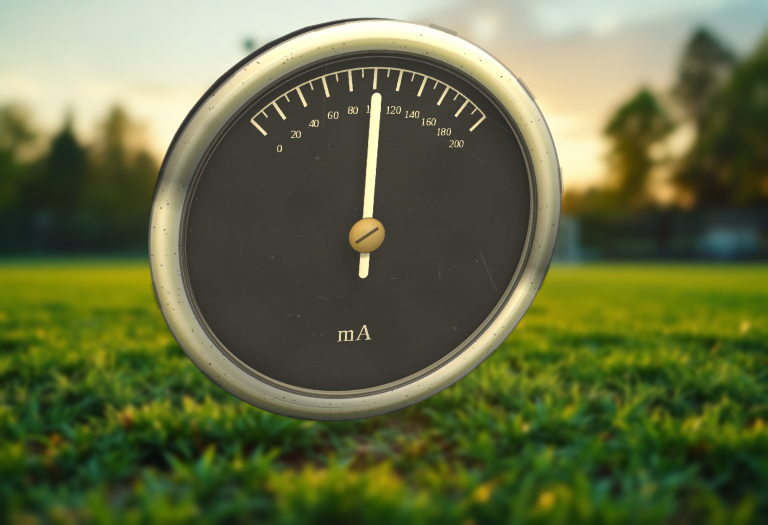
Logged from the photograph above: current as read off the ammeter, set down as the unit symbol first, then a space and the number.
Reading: mA 100
